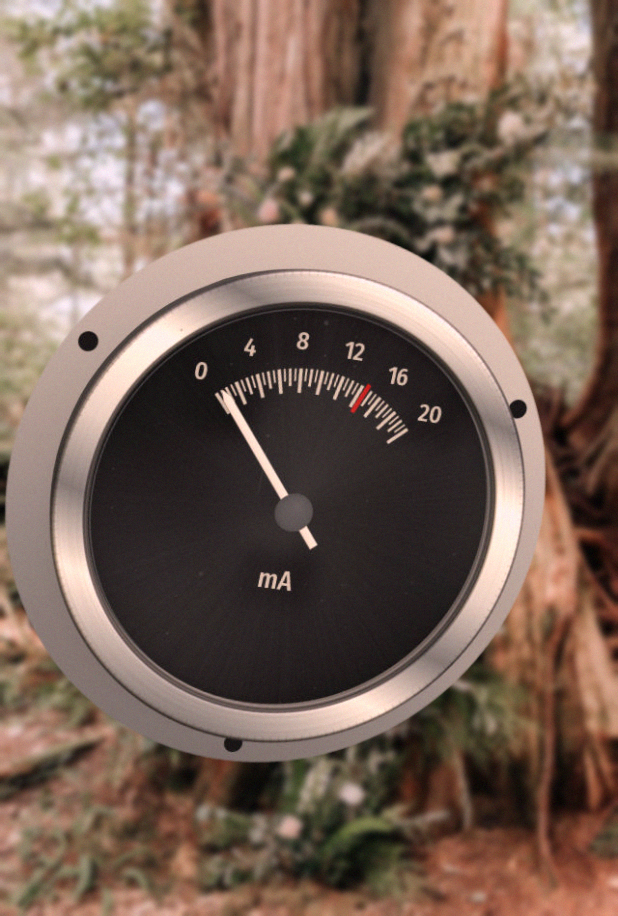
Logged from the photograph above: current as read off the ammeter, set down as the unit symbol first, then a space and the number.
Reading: mA 0.5
